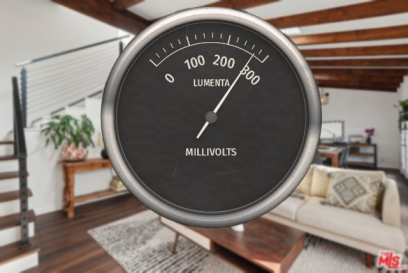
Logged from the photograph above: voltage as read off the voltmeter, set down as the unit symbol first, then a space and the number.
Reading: mV 270
